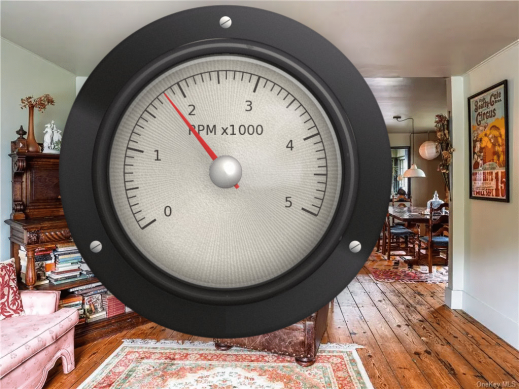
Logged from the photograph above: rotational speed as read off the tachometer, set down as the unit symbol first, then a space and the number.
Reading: rpm 1800
